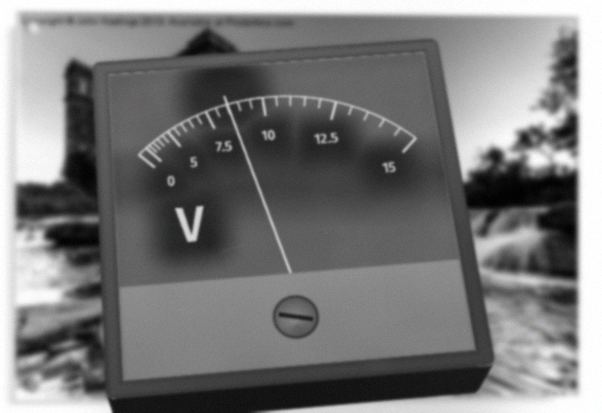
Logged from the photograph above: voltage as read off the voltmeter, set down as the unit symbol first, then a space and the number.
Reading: V 8.5
